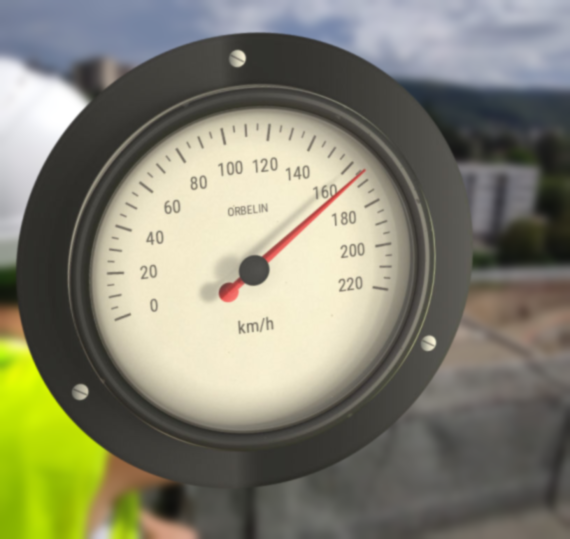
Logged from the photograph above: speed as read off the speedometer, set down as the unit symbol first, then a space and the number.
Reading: km/h 165
